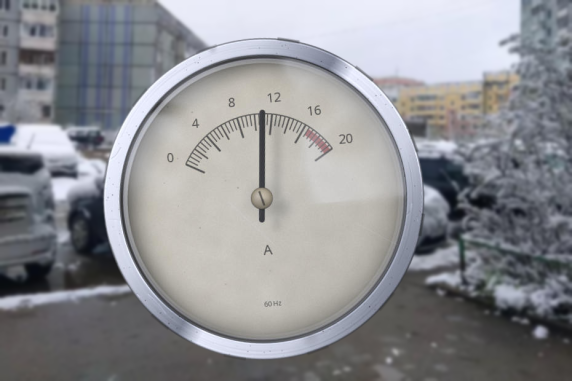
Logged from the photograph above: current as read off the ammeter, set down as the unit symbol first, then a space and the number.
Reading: A 11
